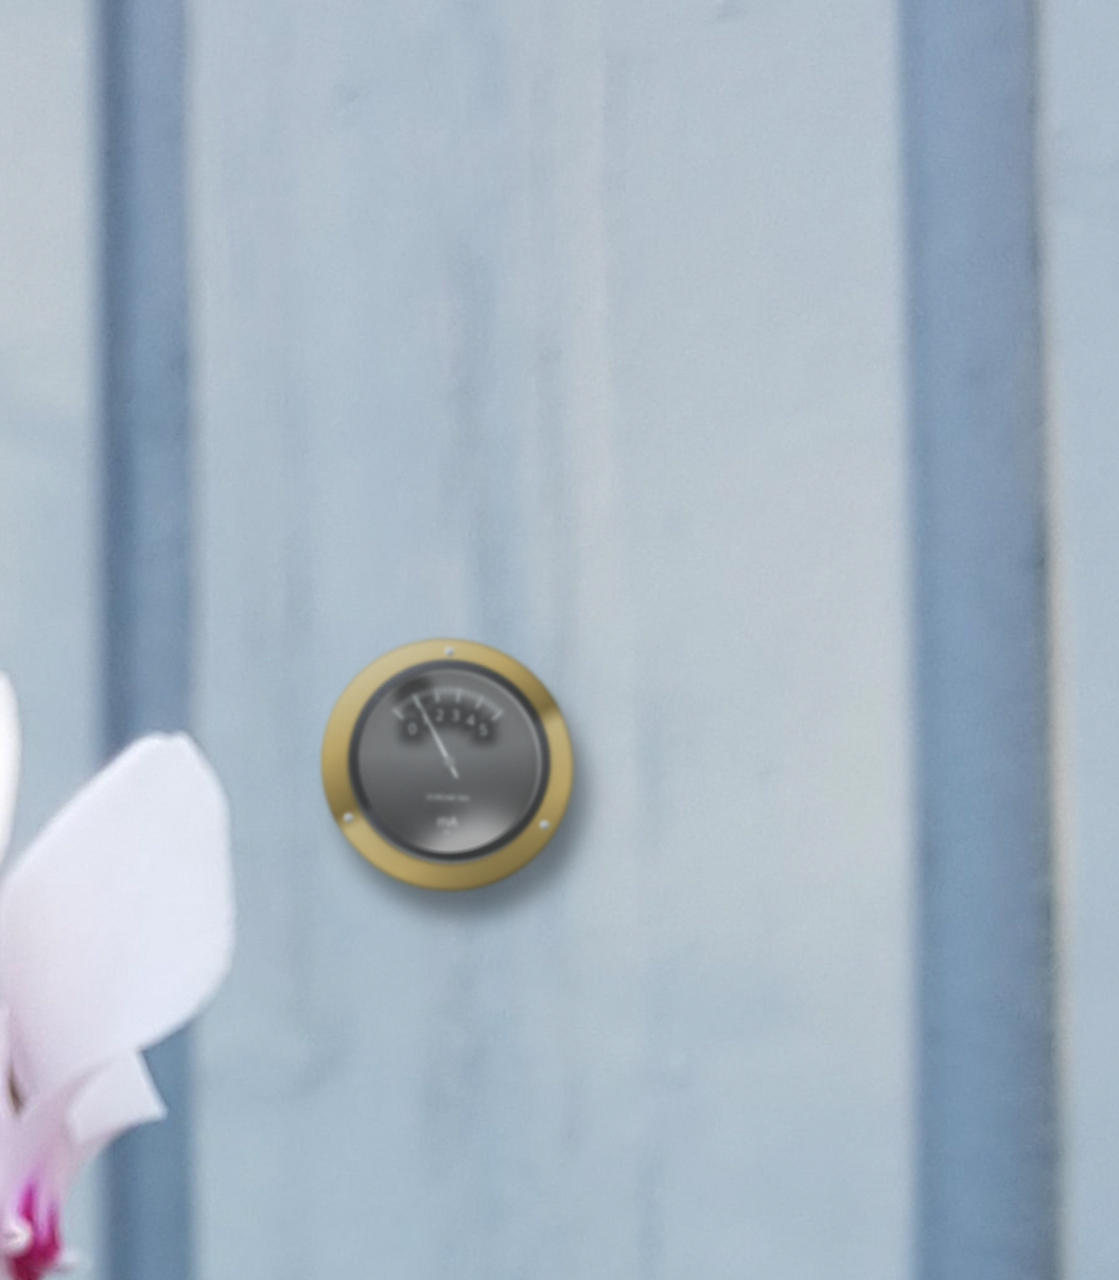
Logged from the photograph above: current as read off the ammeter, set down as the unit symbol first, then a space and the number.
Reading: mA 1
